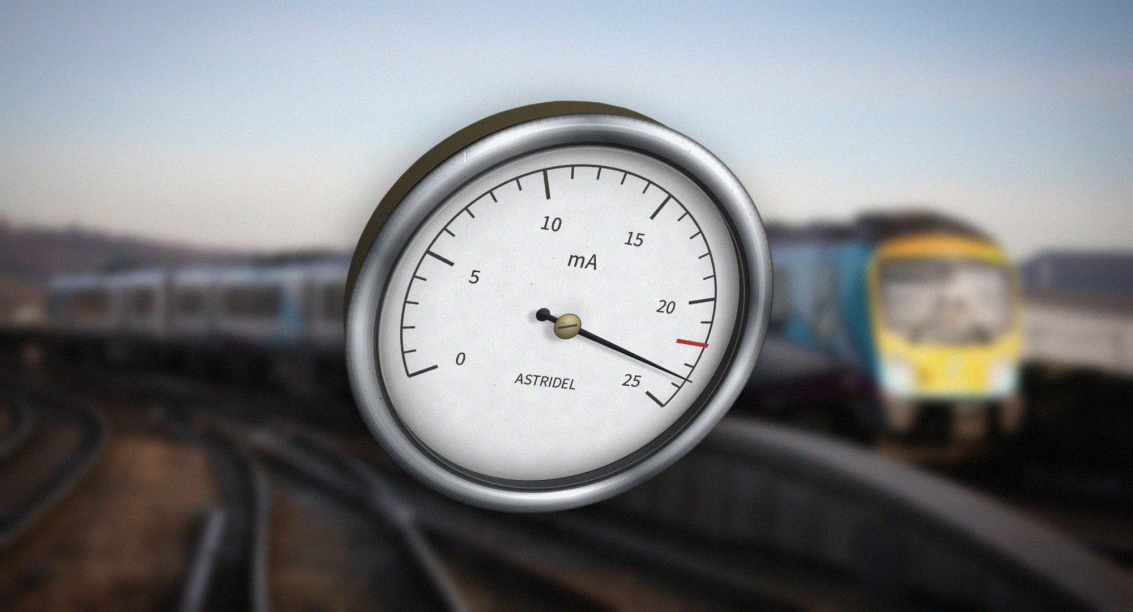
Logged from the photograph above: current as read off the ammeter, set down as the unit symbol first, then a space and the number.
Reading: mA 23.5
